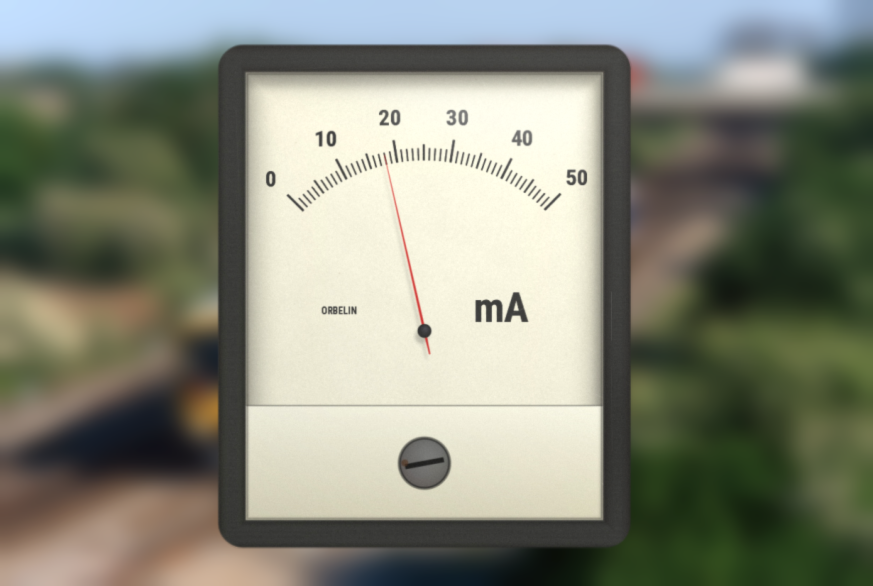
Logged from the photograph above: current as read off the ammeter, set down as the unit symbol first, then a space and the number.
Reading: mA 18
